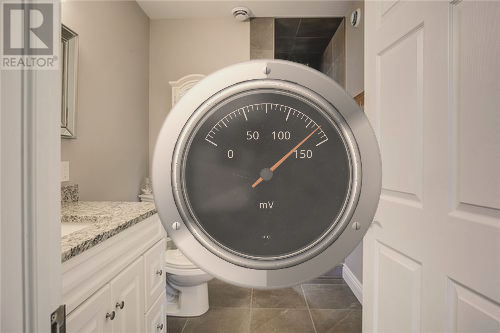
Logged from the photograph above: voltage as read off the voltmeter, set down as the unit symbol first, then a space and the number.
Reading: mV 135
